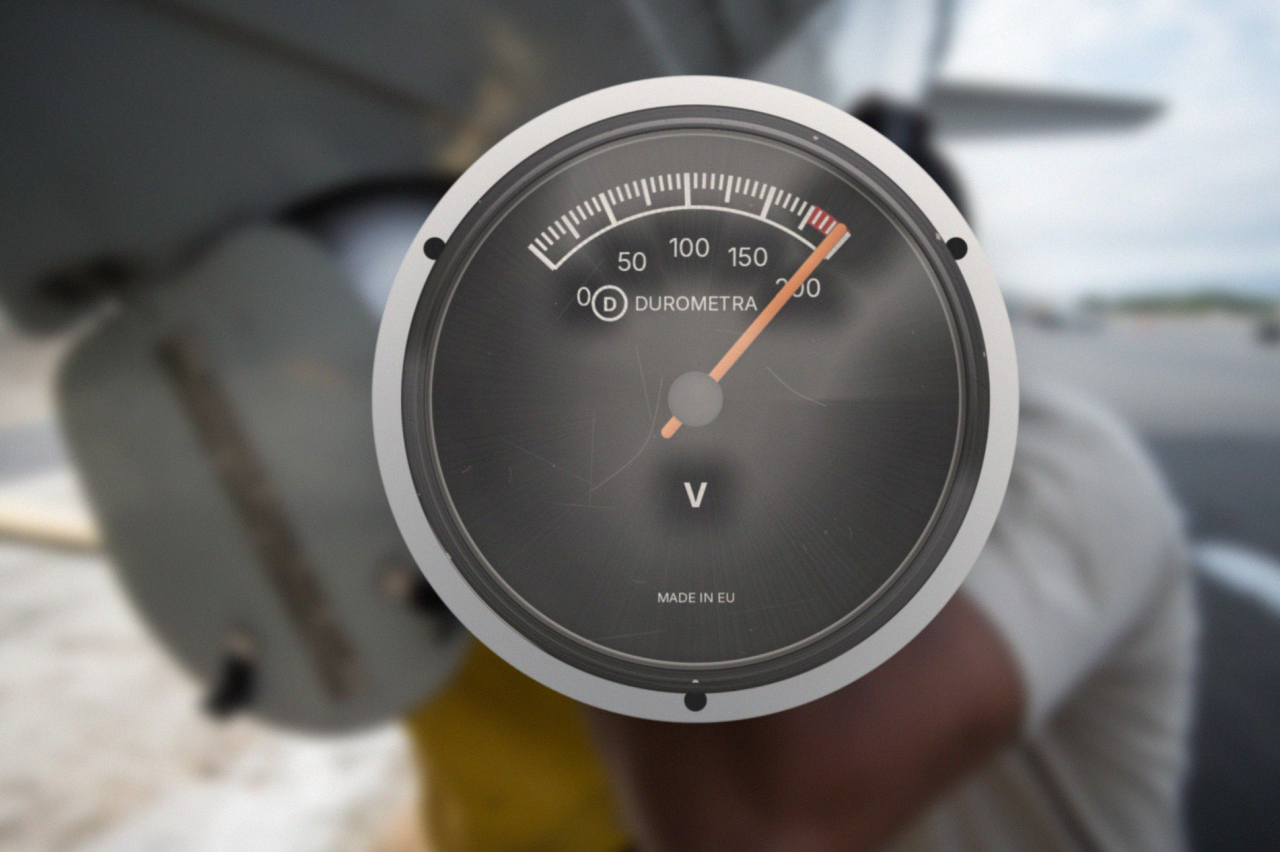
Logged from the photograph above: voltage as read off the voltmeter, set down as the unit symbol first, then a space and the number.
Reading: V 195
